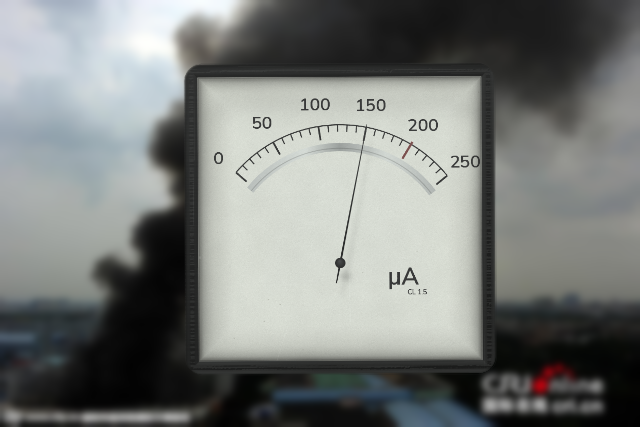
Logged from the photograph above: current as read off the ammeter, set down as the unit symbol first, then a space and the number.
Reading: µA 150
